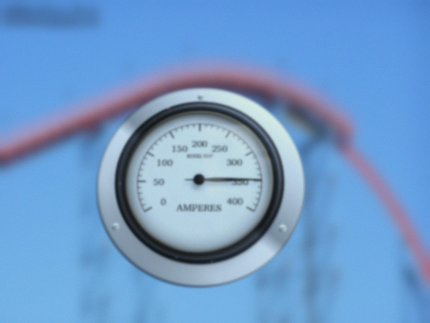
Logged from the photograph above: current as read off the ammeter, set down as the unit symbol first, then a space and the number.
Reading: A 350
